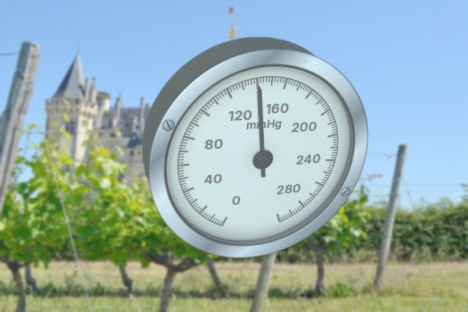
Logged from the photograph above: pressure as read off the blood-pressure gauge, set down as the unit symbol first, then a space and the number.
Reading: mmHg 140
